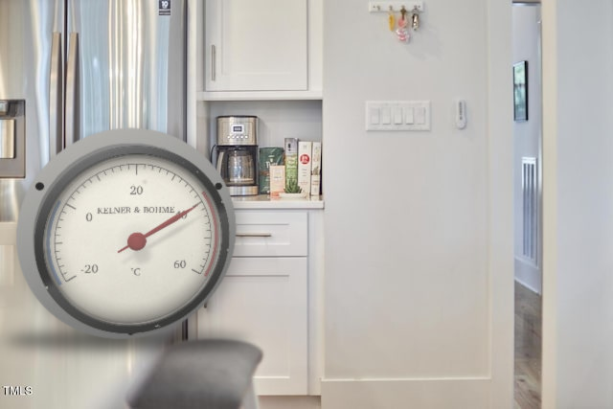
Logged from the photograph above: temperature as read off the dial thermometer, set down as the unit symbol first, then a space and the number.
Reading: °C 40
